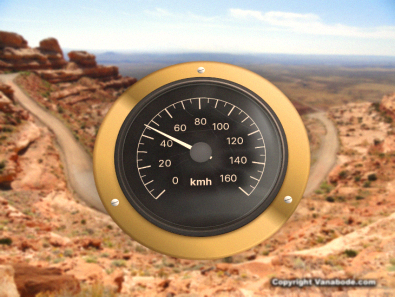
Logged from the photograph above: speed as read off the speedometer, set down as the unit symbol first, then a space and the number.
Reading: km/h 45
